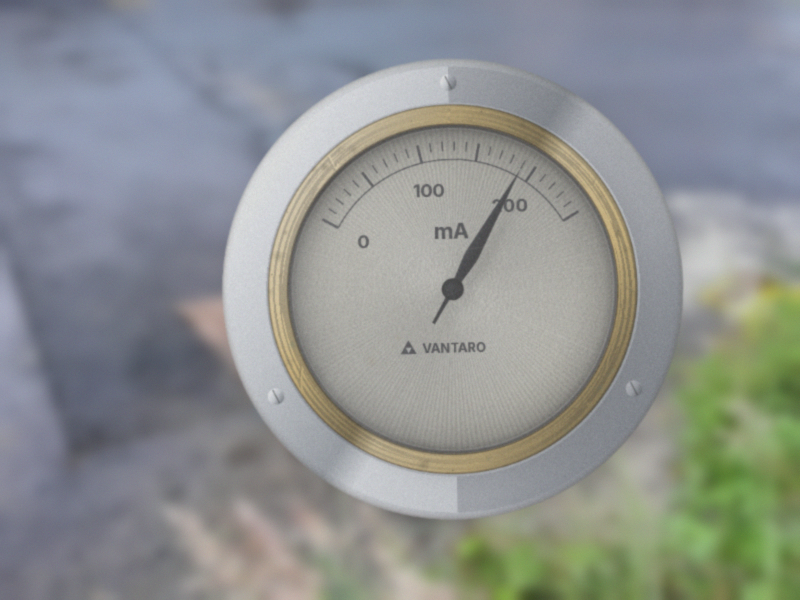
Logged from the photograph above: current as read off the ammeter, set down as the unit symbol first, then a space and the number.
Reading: mA 190
